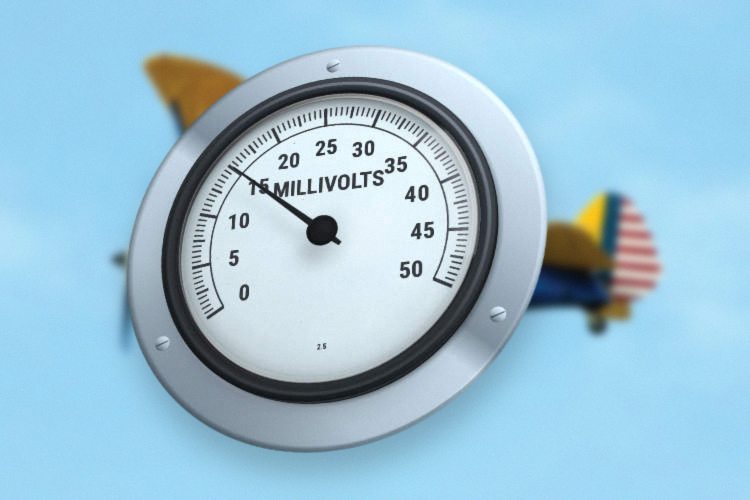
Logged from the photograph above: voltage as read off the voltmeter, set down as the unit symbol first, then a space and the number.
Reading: mV 15
